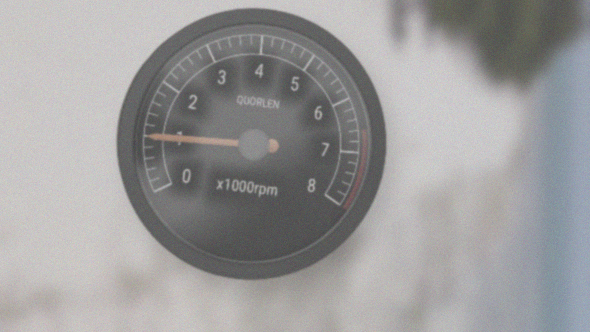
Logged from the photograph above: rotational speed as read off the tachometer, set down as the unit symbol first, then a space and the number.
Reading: rpm 1000
